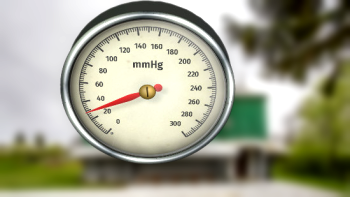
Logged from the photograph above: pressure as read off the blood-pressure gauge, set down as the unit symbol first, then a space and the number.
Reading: mmHg 30
